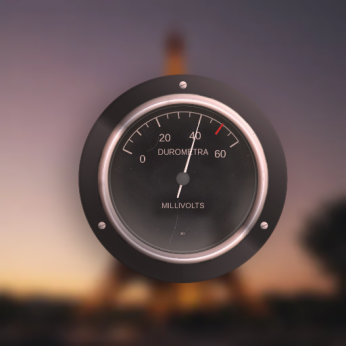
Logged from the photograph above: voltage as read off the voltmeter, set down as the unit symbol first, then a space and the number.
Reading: mV 40
